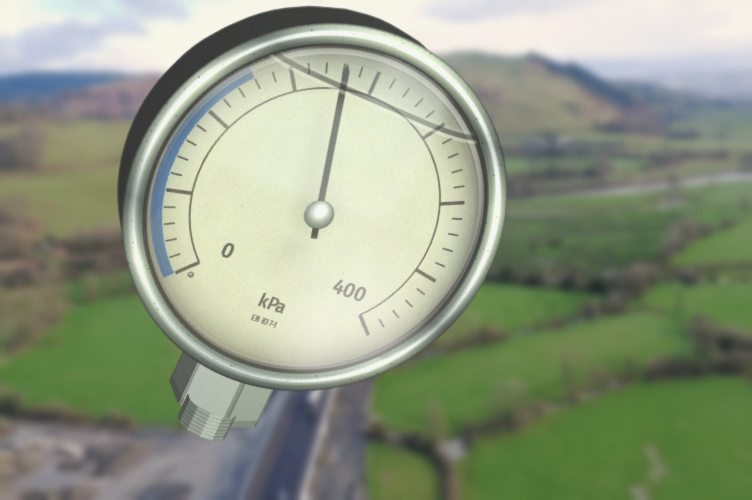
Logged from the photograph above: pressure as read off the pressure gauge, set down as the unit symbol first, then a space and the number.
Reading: kPa 180
